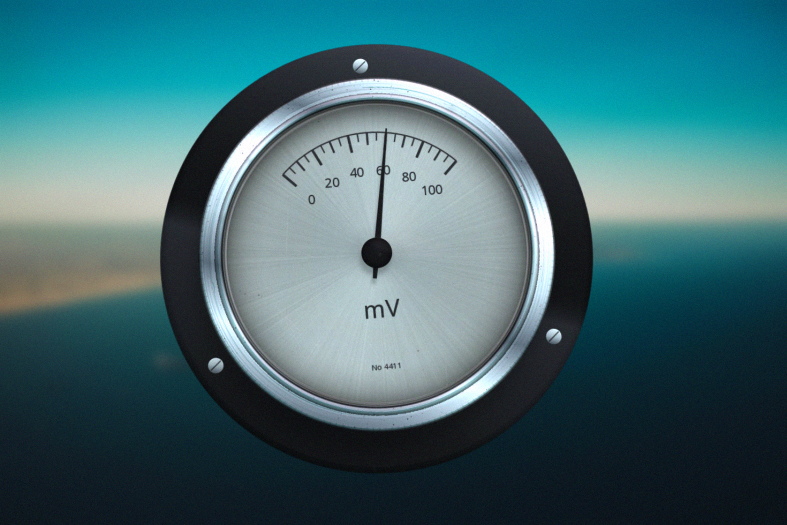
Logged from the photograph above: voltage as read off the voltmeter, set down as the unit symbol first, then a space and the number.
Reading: mV 60
